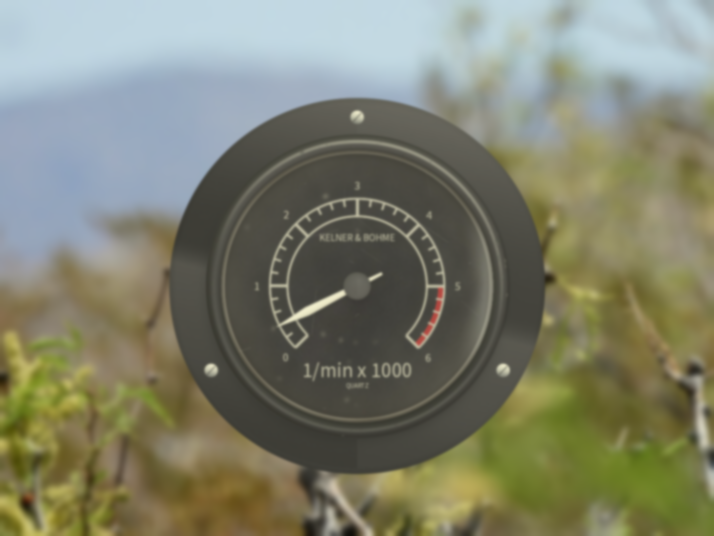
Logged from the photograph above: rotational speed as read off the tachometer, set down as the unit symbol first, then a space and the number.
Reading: rpm 400
